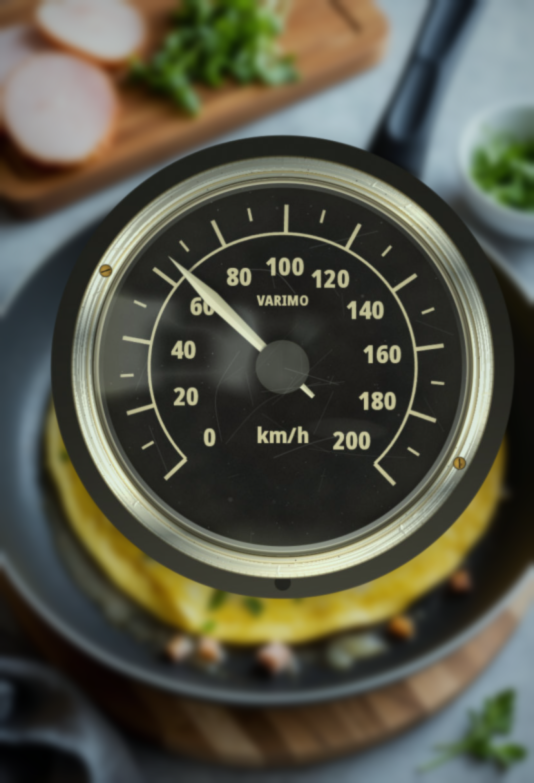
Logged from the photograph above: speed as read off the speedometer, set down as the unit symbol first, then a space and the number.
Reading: km/h 65
